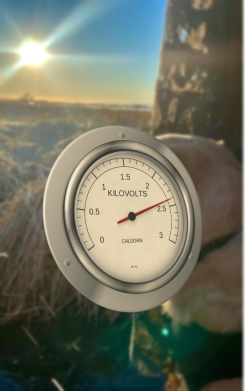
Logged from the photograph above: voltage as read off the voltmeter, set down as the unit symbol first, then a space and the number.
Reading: kV 2.4
